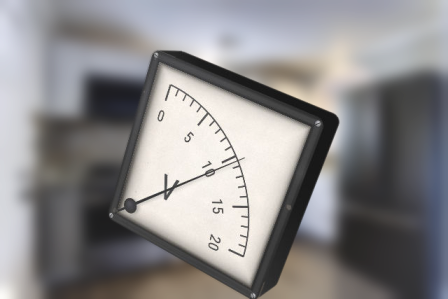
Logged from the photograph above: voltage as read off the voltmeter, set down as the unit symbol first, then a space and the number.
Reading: V 10.5
